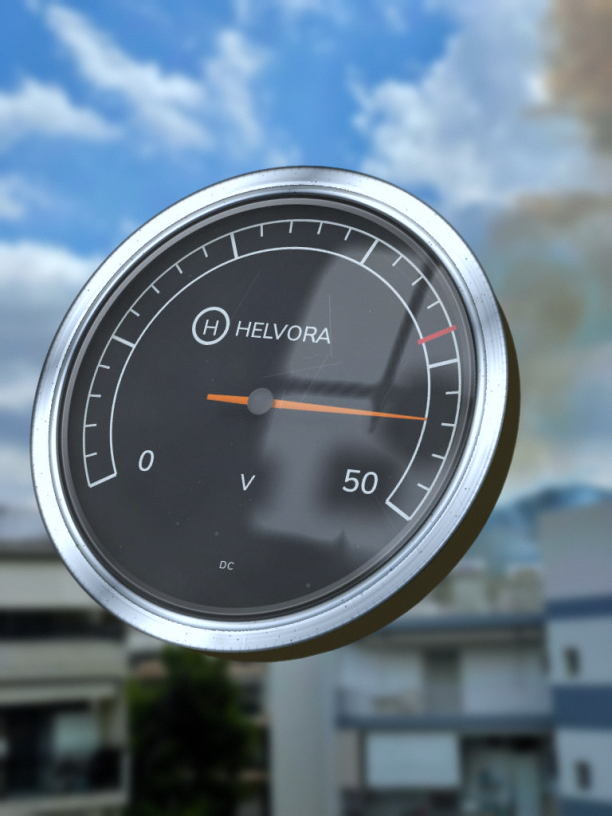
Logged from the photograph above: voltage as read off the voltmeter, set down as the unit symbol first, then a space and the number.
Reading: V 44
